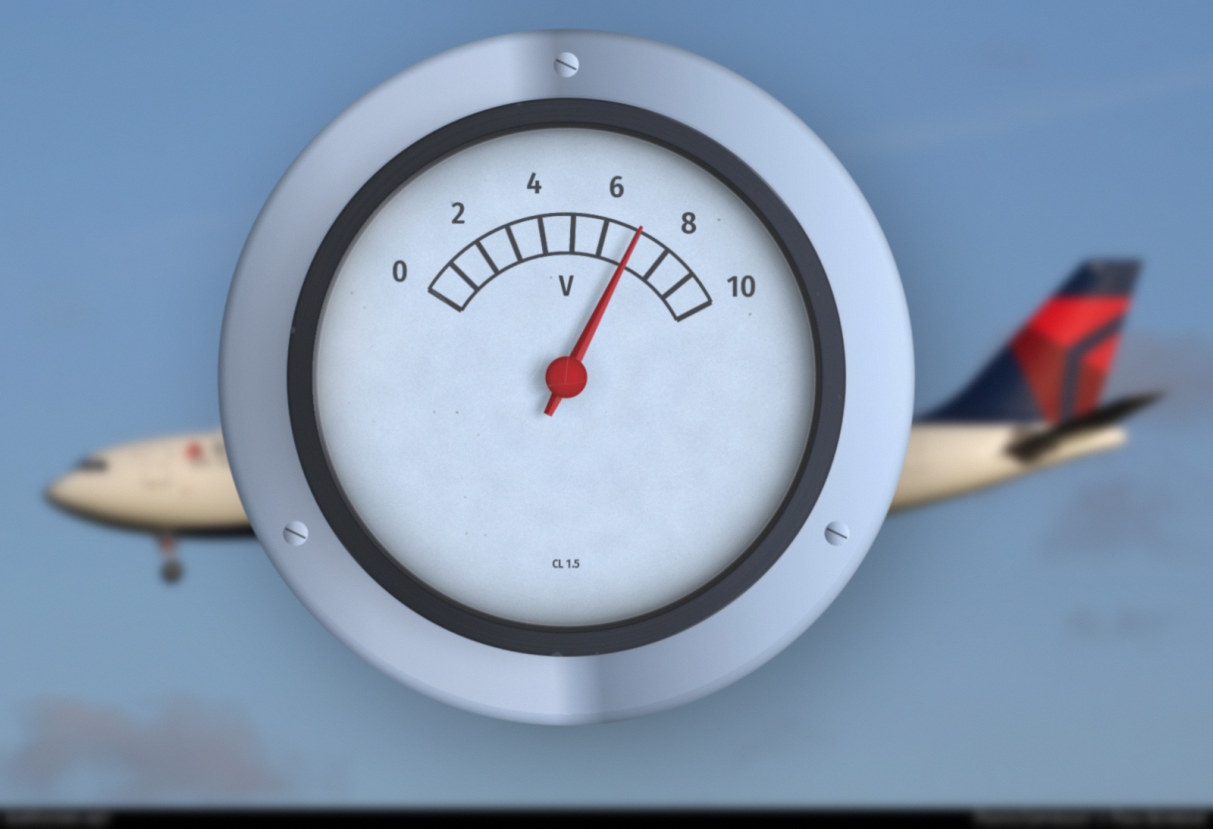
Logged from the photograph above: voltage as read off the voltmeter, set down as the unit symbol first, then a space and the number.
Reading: V 7
